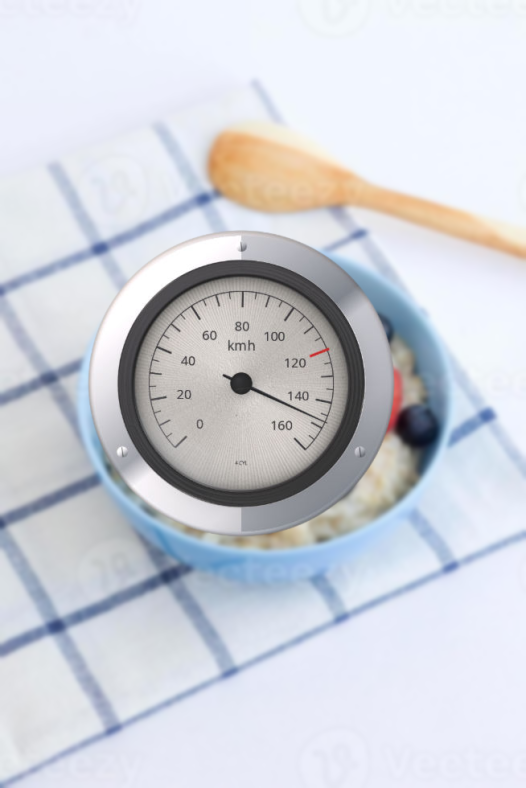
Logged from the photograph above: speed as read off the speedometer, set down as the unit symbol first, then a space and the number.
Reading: km/h 147.5
